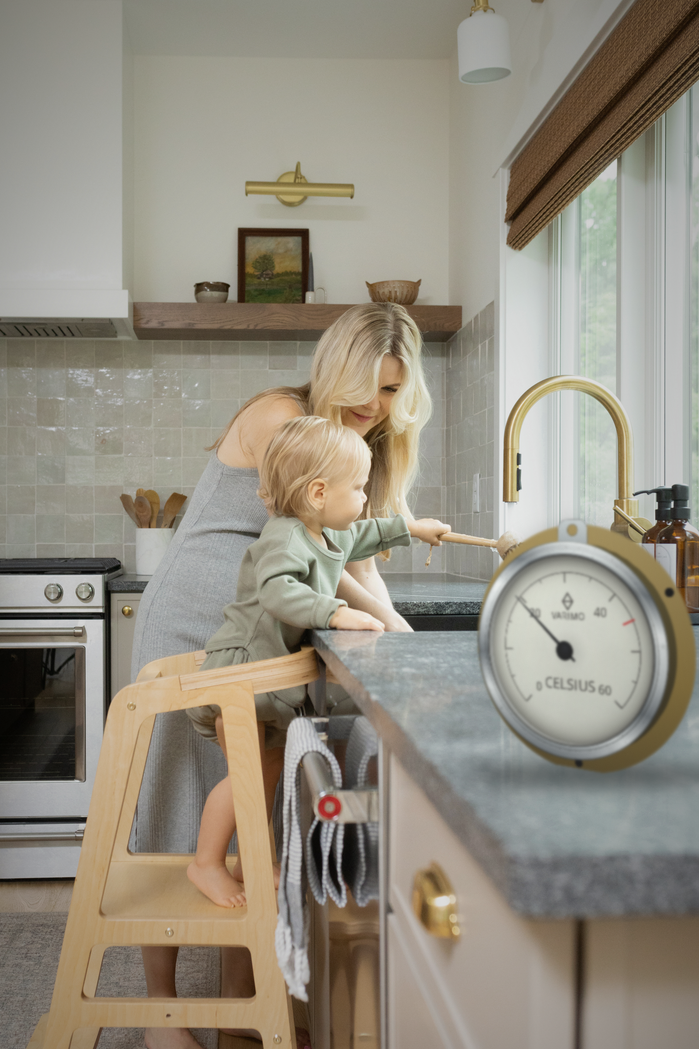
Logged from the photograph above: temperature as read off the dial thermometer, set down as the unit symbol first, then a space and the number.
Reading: °C 20
